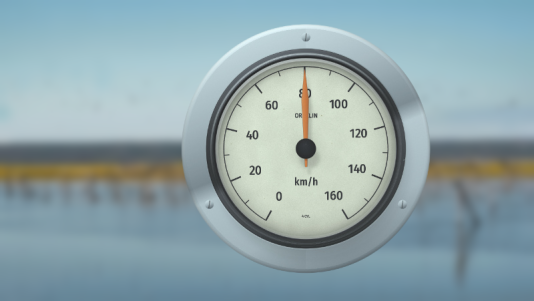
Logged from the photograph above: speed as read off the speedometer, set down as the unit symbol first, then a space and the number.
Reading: km/h 80
